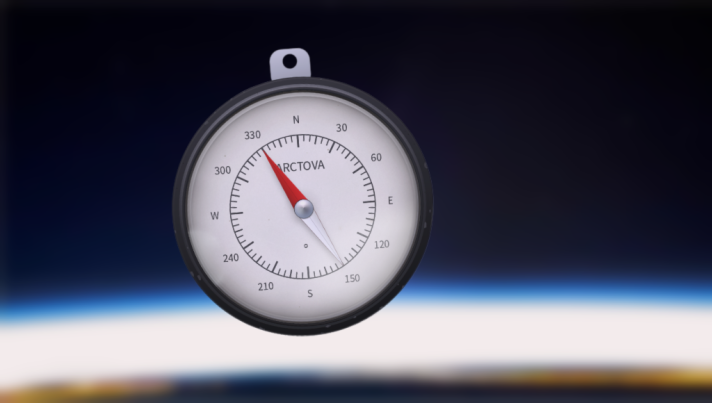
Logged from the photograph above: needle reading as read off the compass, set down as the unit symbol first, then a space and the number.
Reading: ° 330
